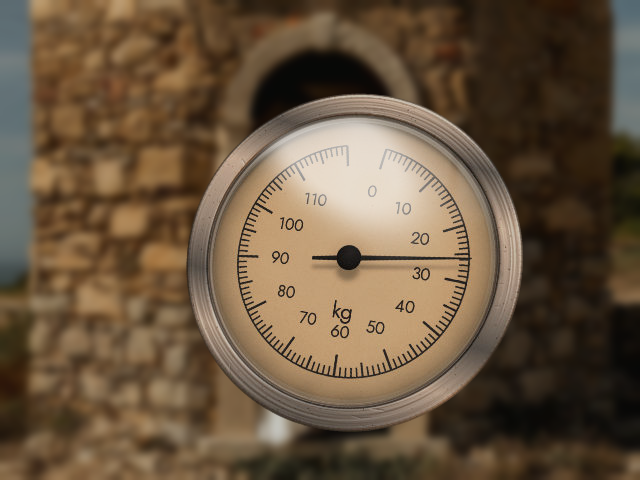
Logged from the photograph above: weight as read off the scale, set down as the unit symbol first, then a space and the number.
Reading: kg 26
